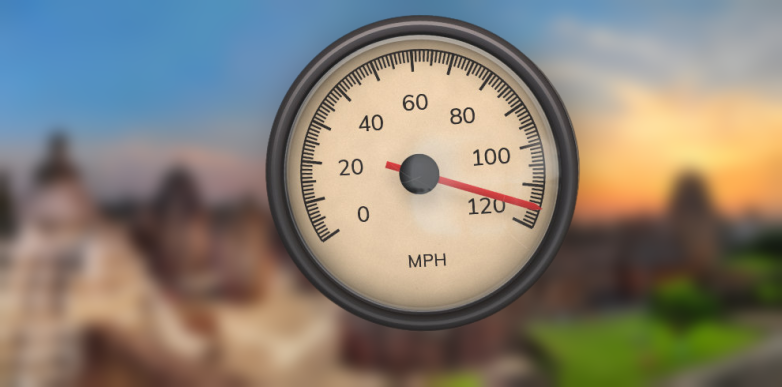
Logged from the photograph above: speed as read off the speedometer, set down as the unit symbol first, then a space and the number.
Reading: mph 115
